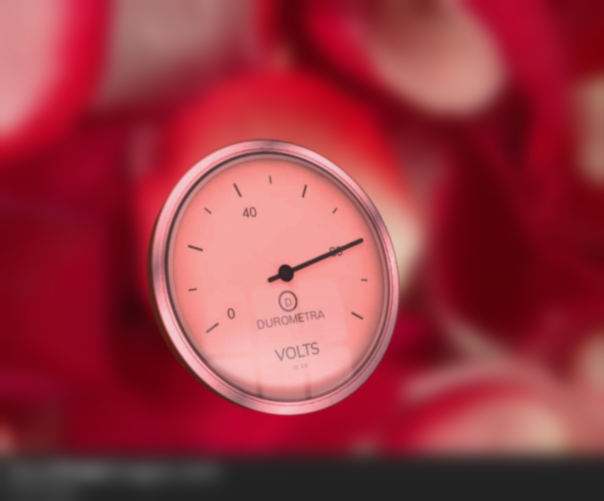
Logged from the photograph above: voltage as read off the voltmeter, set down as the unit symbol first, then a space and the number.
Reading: V 80
